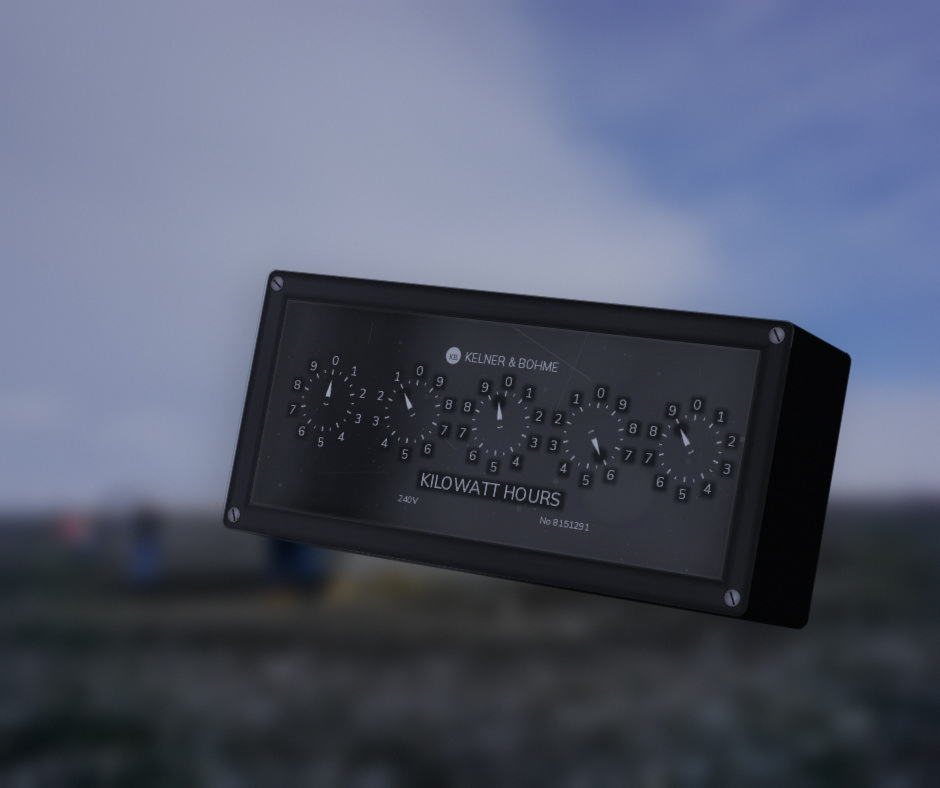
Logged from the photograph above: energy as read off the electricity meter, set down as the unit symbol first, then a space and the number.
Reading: kWh 959
